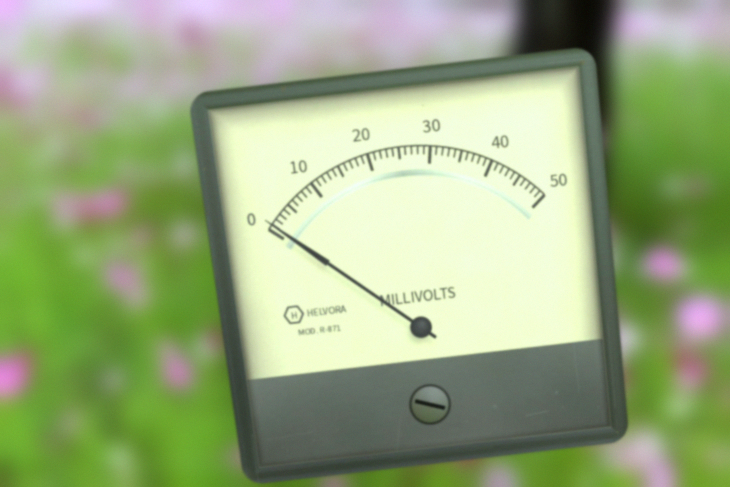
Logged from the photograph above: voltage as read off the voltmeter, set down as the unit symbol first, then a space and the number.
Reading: mV 1
